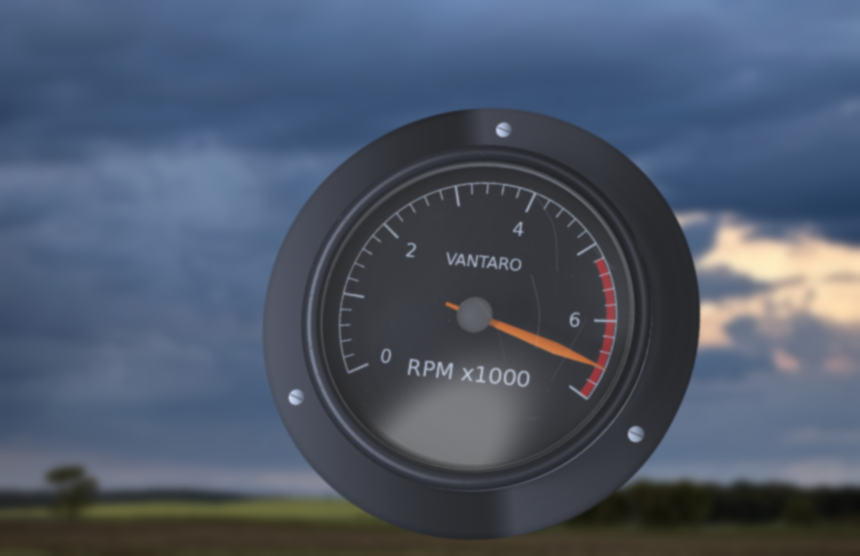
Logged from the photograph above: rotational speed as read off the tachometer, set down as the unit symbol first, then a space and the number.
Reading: rpm 6600
